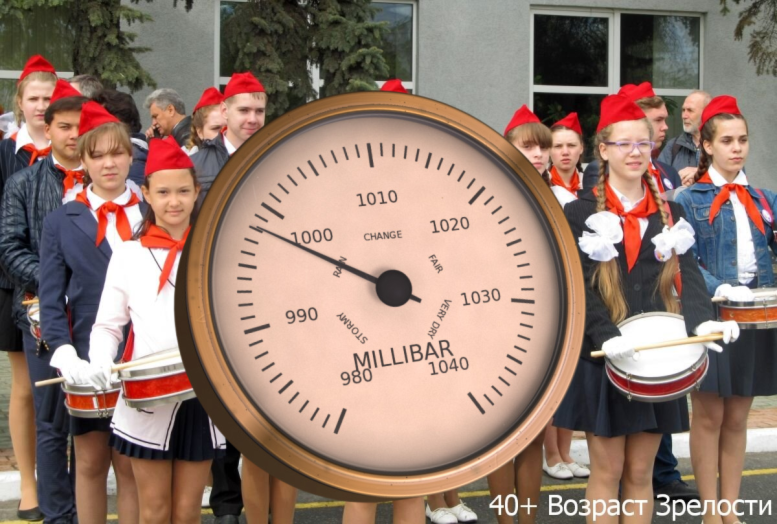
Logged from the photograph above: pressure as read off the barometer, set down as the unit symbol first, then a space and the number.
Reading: mbar 998
